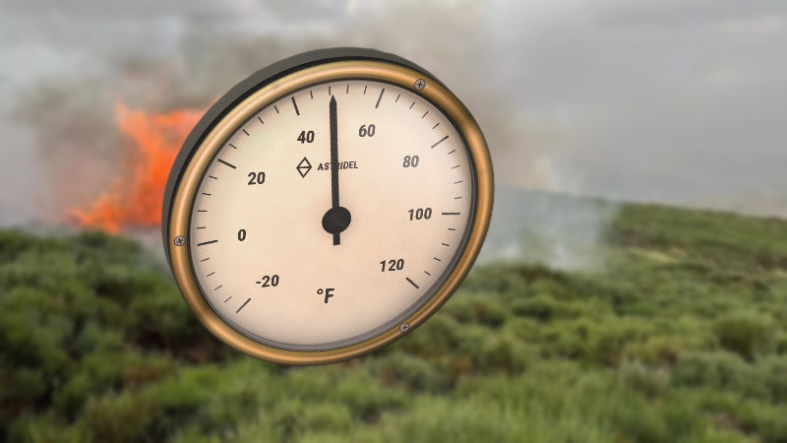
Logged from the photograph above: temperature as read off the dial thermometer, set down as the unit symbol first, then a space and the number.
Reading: °F 48
